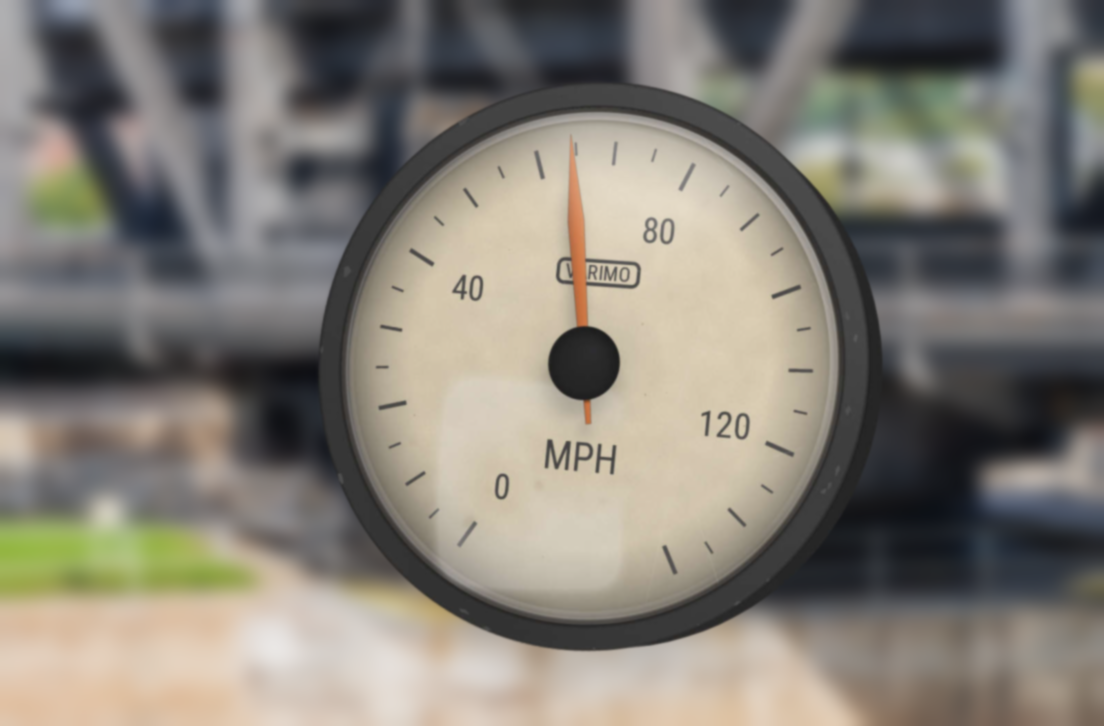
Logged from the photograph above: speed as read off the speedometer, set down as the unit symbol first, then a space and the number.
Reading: mph 65
